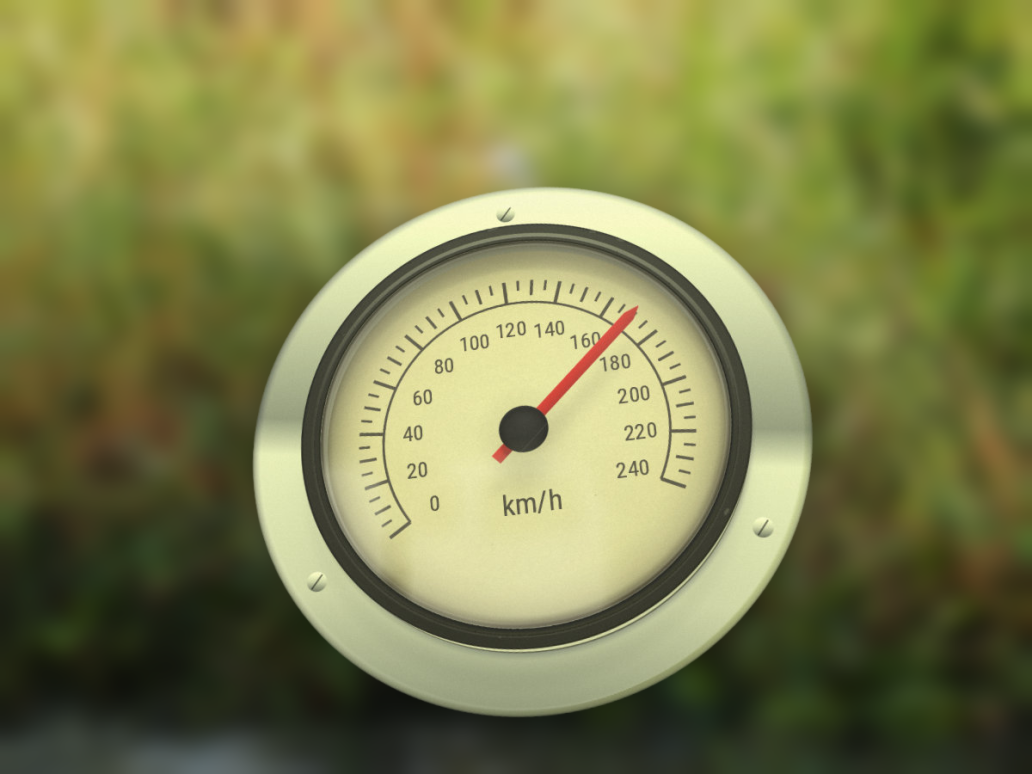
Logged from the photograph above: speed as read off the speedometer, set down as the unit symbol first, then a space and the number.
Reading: km/h 170
